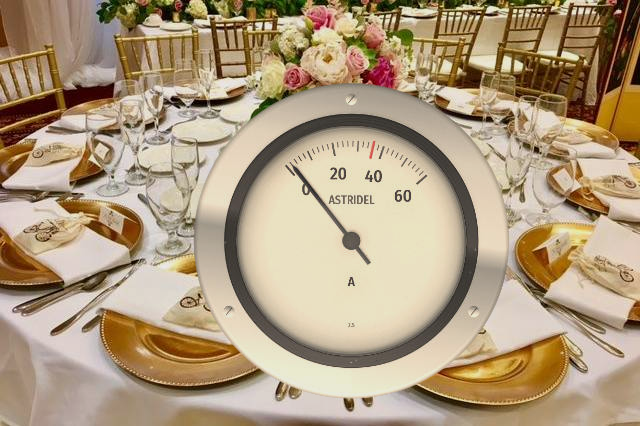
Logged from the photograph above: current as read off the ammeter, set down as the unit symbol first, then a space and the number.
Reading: A 2
